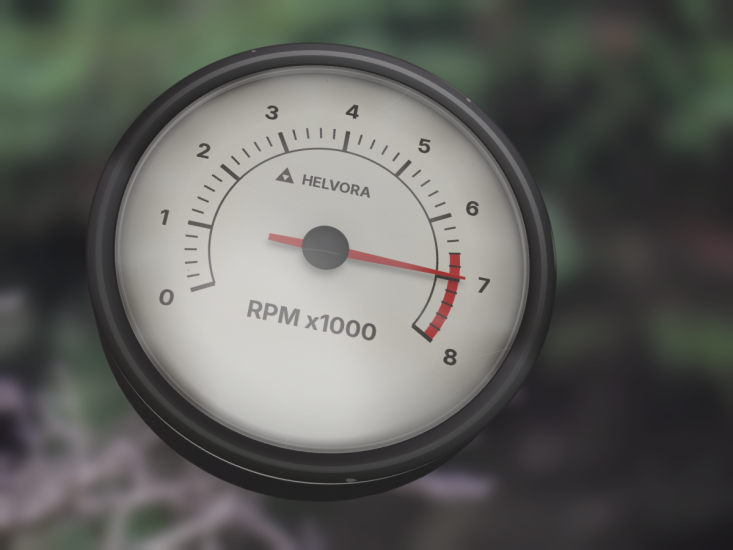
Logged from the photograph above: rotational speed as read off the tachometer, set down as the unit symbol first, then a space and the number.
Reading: rpm 7000
